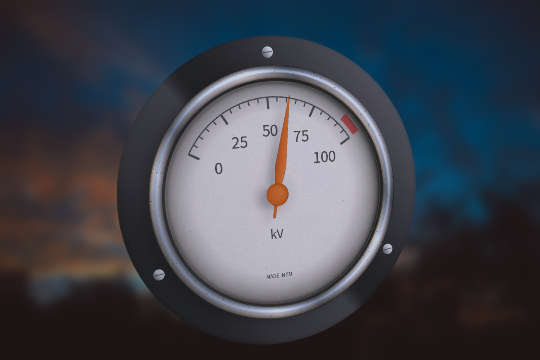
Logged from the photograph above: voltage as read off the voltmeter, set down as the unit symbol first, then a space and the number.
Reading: kV 60
